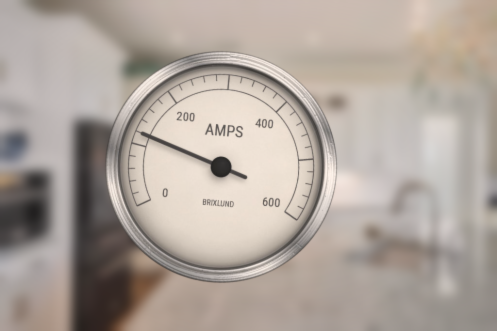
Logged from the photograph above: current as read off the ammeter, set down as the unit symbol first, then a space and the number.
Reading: A 120
